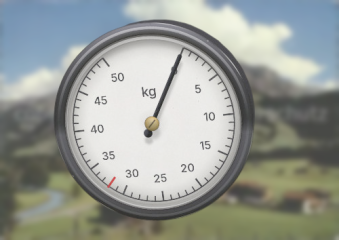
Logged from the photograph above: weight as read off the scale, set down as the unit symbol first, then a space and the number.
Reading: kg 0
